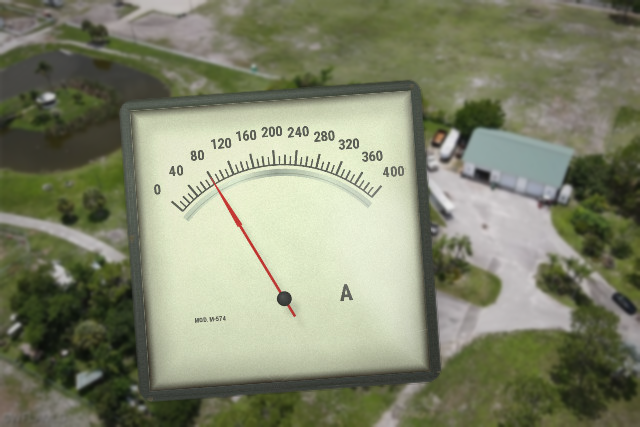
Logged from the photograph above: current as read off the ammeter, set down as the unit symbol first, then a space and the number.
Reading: A 80
